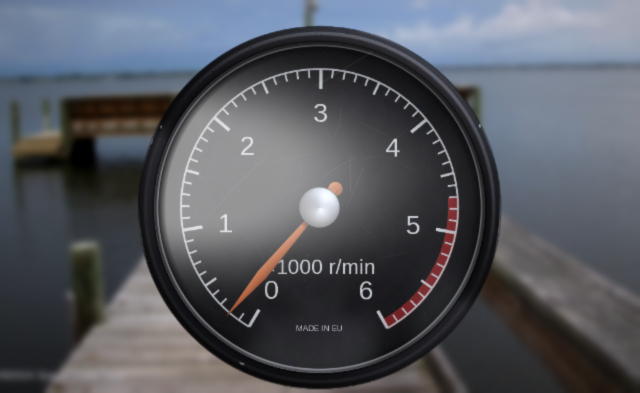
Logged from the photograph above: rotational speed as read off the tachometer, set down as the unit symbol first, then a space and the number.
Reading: rpm 200
